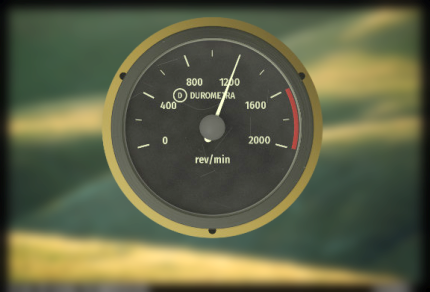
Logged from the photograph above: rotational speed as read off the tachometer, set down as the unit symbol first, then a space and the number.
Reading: rpm 1200
